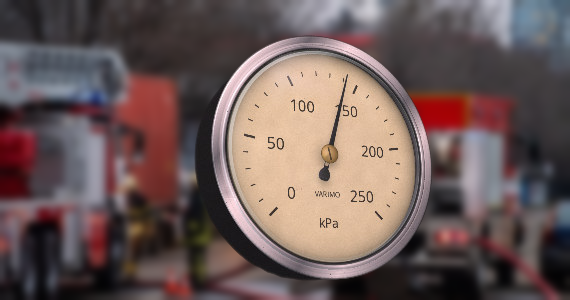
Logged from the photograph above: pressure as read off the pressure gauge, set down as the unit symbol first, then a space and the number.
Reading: kPa 140
